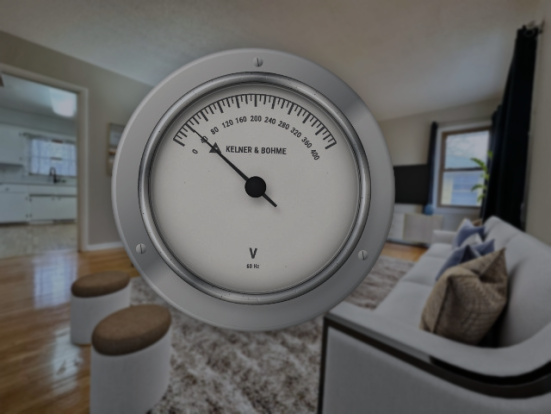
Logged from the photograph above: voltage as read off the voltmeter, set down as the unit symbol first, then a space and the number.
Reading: V 40
